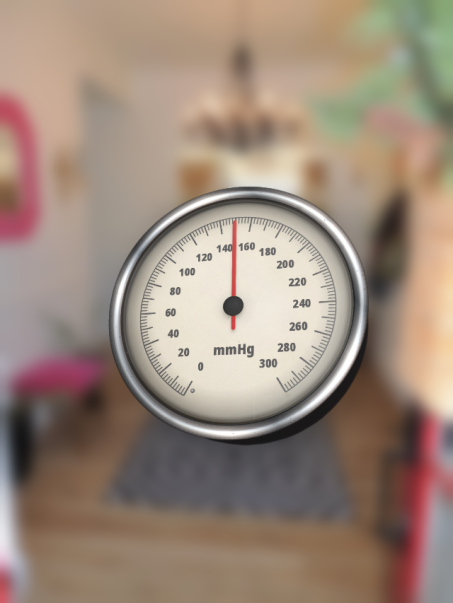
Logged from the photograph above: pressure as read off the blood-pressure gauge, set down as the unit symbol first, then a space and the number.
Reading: mmHg 150
